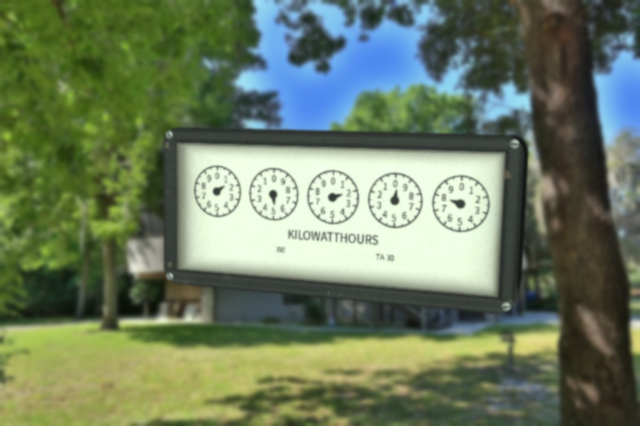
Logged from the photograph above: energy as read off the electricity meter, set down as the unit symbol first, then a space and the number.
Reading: kWh 15198
